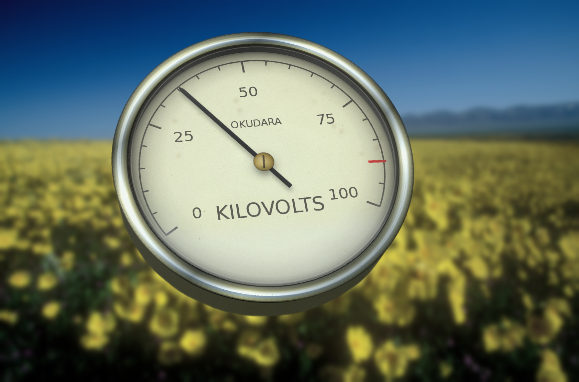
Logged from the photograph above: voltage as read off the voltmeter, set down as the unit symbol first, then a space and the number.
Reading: kV 35
